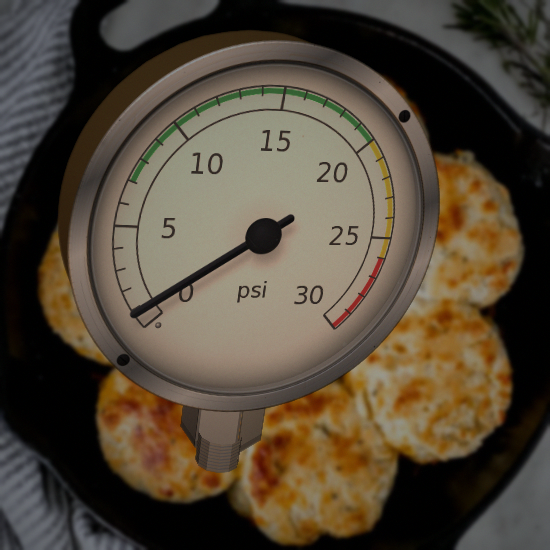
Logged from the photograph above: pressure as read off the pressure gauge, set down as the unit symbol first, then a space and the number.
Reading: psi 1
